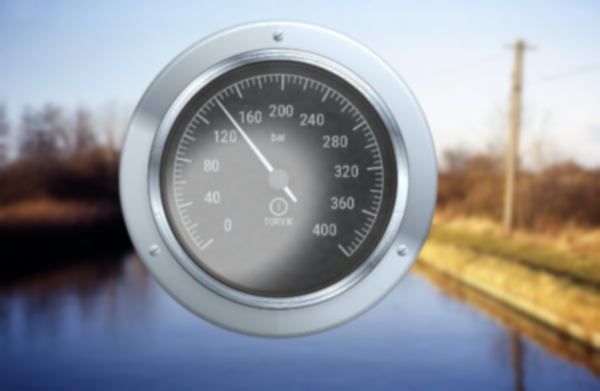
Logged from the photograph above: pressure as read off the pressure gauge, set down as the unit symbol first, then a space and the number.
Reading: bar 140
